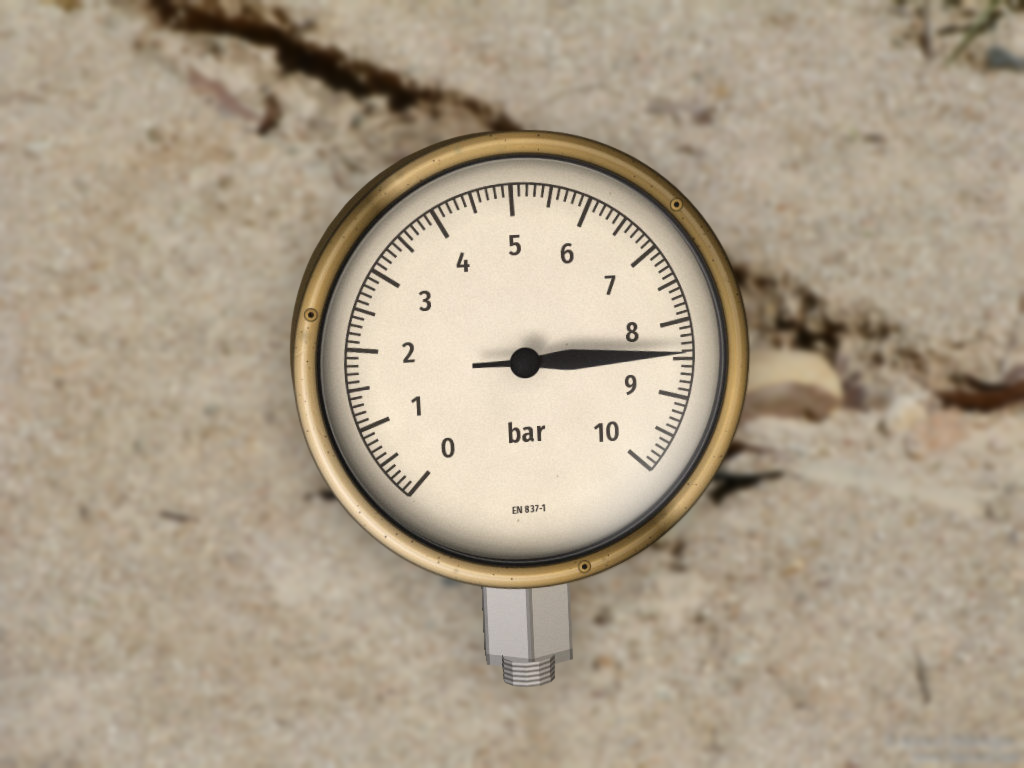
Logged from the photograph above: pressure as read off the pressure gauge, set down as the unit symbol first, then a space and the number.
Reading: bar 8.4
